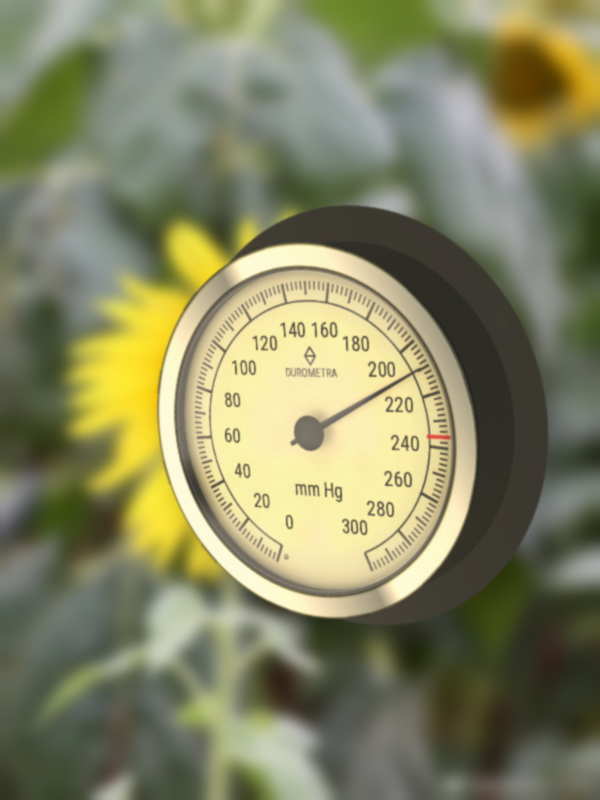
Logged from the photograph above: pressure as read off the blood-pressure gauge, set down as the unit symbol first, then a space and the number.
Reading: mmHg 210
